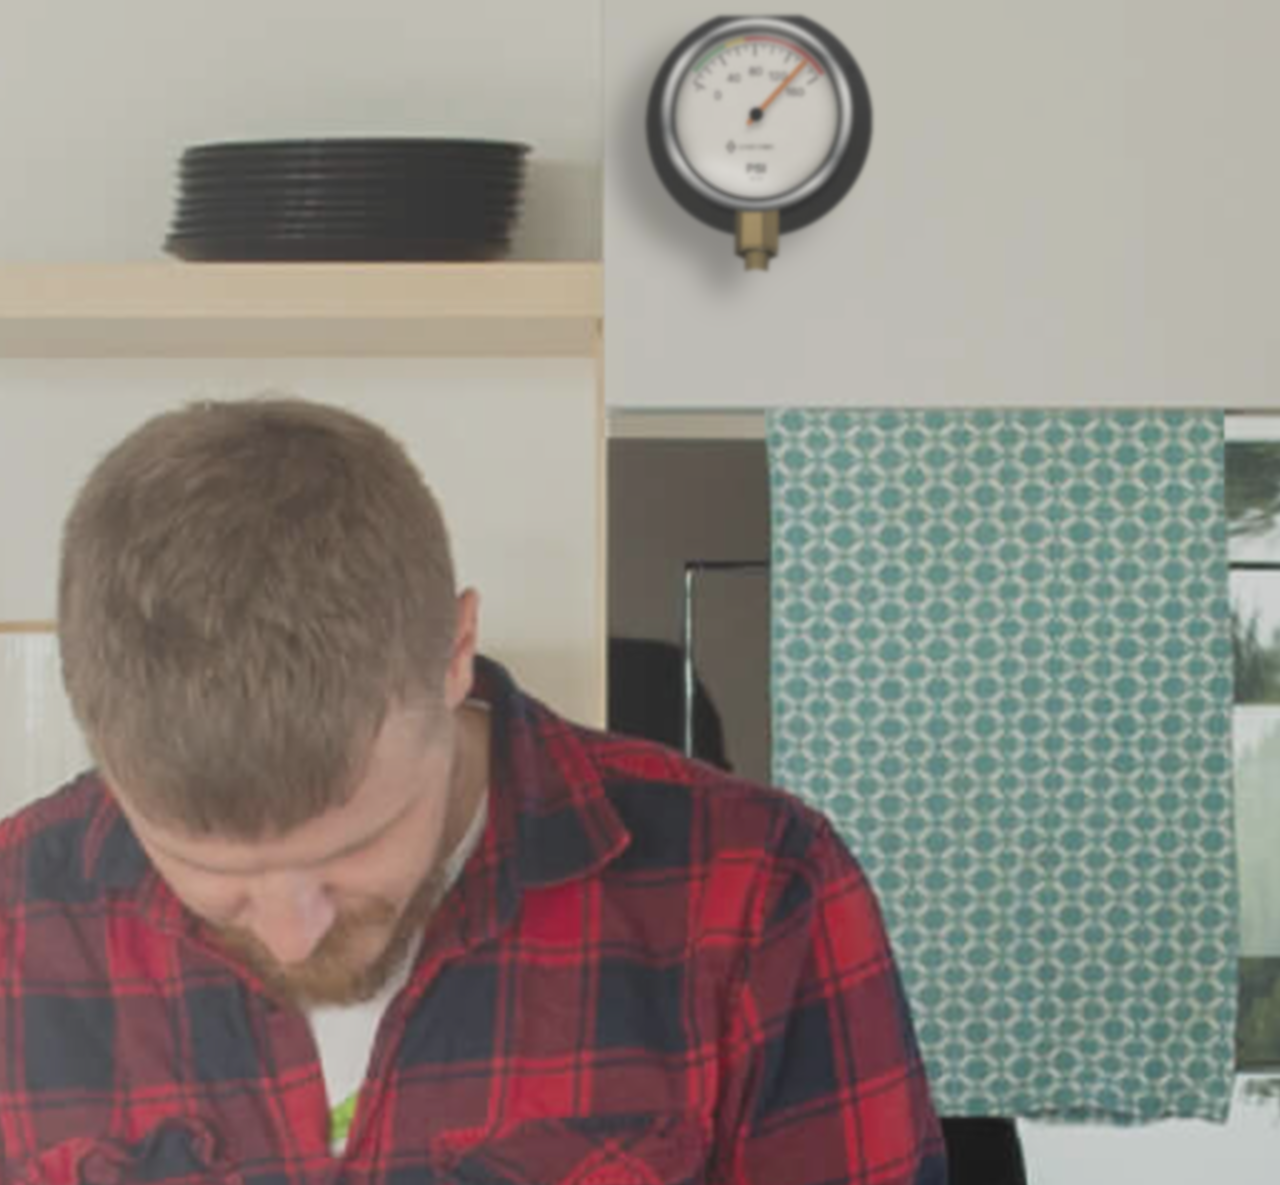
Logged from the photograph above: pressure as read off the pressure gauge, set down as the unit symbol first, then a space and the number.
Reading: psi 140
